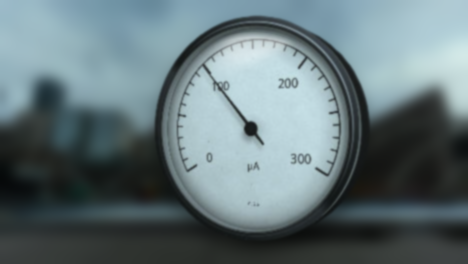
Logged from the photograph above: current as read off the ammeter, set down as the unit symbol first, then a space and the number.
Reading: µA 100
